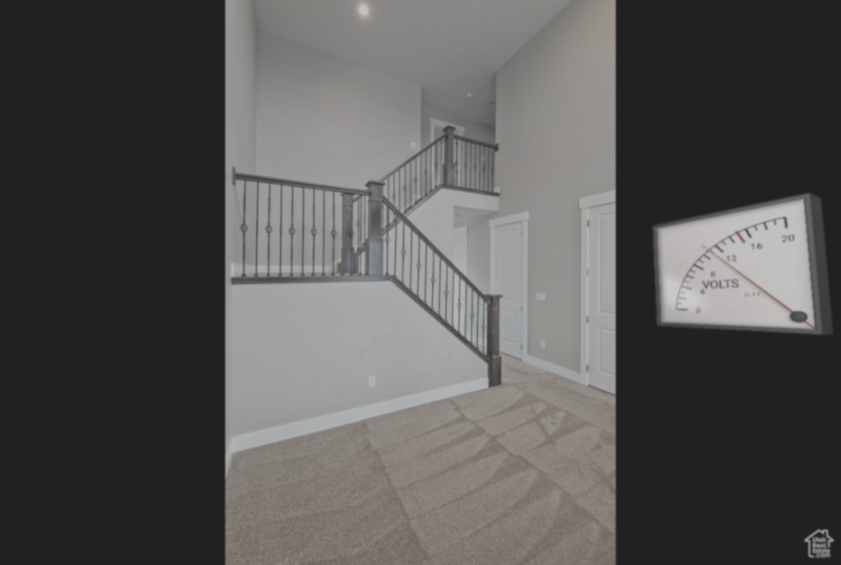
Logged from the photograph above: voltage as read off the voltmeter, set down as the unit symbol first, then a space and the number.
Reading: V 11
